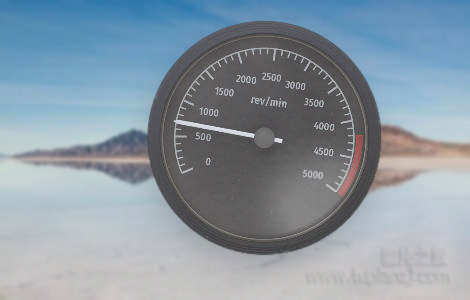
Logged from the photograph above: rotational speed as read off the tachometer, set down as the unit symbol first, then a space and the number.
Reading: rpm 700
